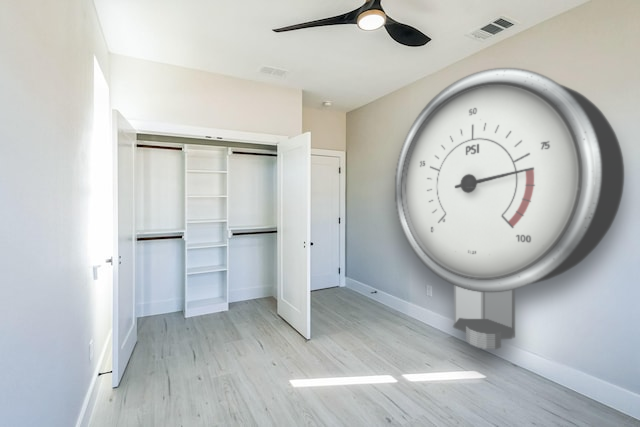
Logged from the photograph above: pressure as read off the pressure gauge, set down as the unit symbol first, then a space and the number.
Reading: psi 80
